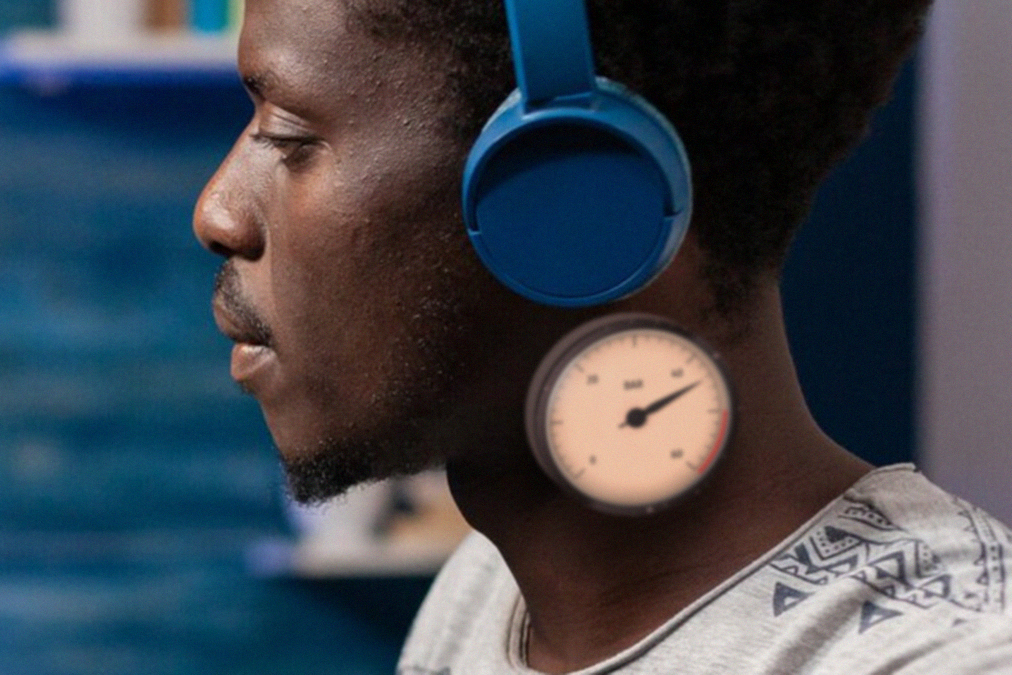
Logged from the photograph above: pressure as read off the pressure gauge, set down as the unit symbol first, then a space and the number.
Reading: bar 44
